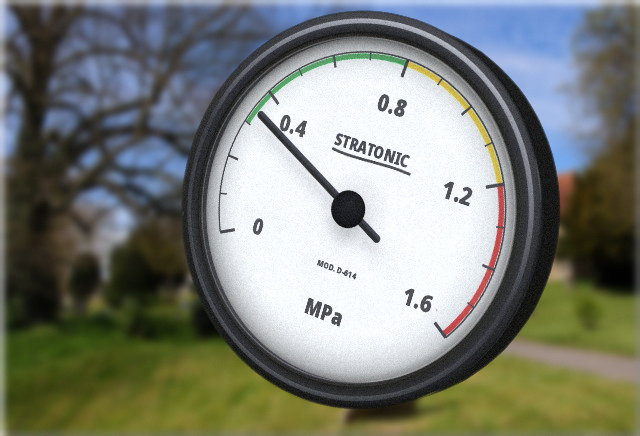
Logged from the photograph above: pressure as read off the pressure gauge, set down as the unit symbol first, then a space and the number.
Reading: MPa 0.35
